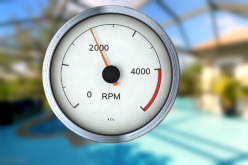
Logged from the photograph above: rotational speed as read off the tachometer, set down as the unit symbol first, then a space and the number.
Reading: rpm 2000
